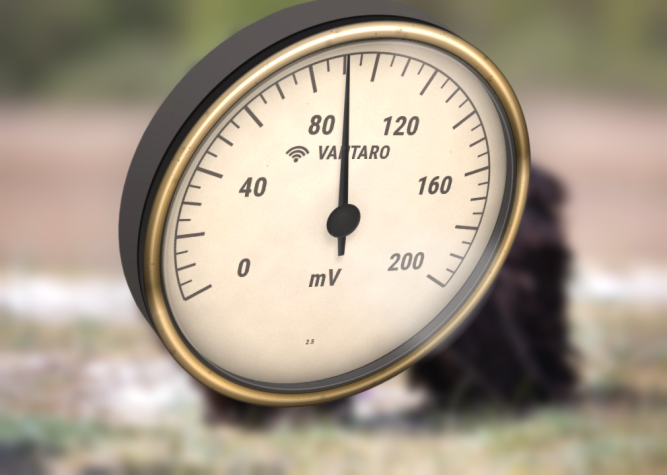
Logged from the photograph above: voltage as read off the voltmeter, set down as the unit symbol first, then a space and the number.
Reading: mV 90
